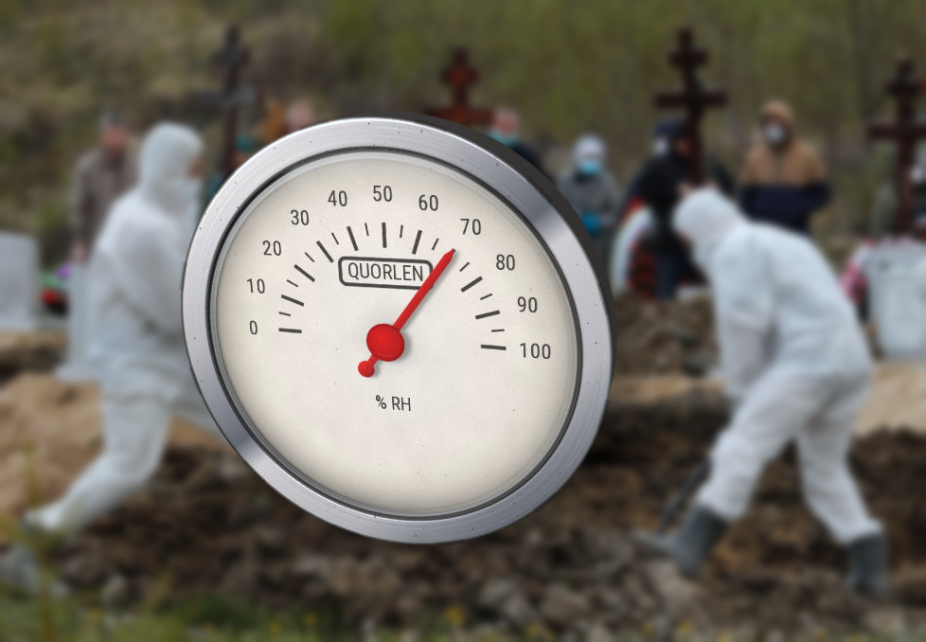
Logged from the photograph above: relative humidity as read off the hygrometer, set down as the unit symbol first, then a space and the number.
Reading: % 70
